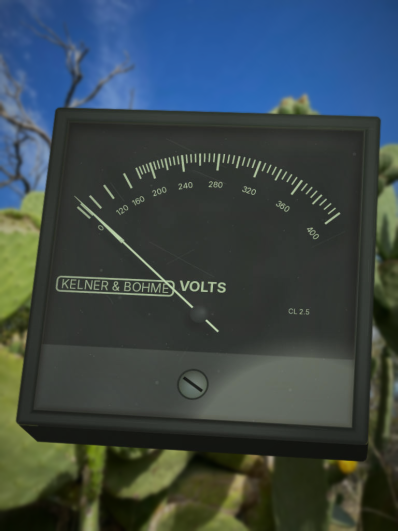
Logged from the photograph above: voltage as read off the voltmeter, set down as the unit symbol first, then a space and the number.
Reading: V 40
